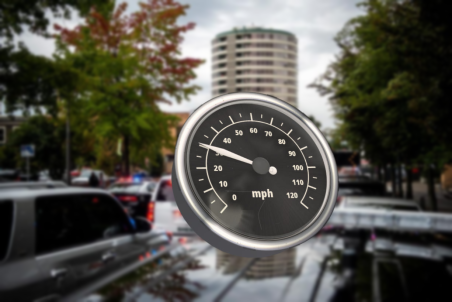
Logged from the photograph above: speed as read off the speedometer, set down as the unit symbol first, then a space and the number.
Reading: mph 30
